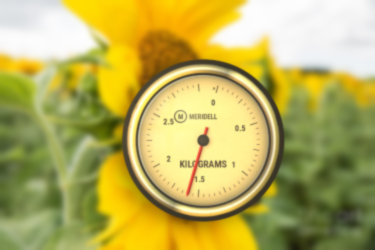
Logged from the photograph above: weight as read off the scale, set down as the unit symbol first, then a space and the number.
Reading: kg 1.6
